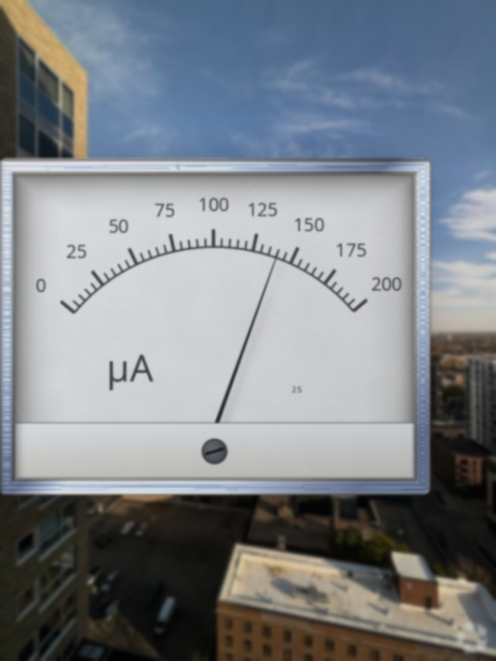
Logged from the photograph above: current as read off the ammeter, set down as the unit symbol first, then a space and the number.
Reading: µA 140
